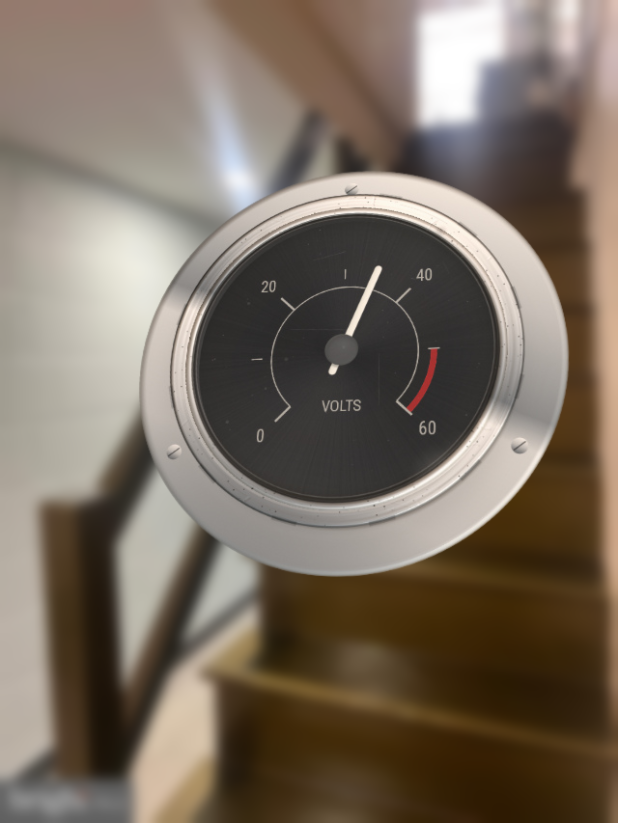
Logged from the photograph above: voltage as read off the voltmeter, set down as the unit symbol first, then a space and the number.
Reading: V 35
